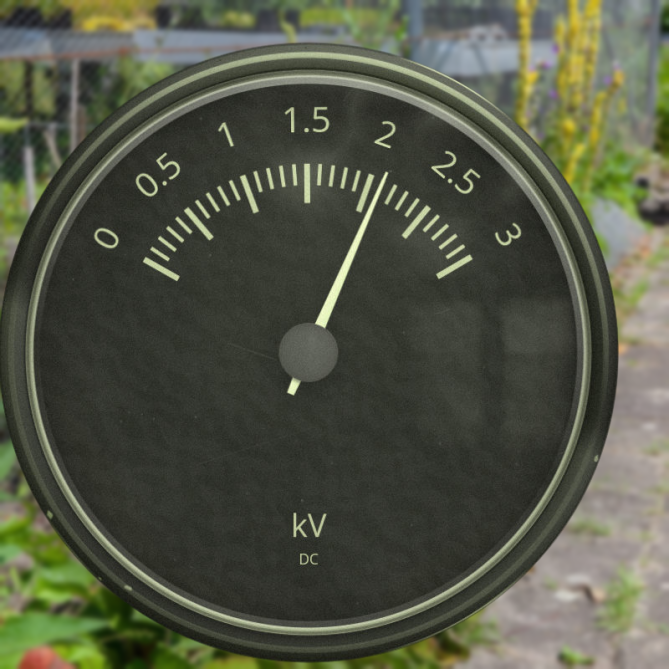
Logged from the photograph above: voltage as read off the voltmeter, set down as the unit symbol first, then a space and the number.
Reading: kV 2.1
